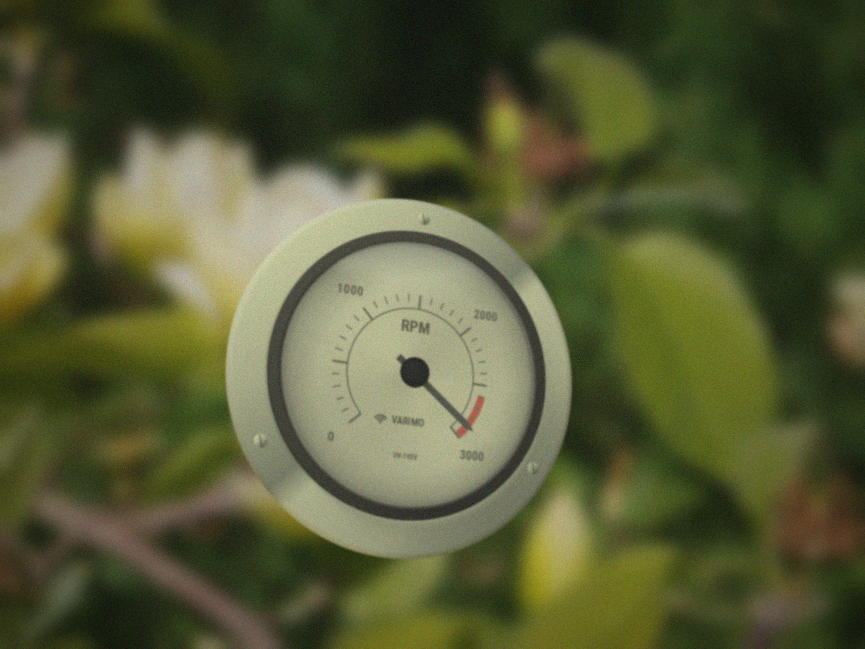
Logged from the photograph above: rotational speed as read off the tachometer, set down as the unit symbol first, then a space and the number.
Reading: rpm 2900
